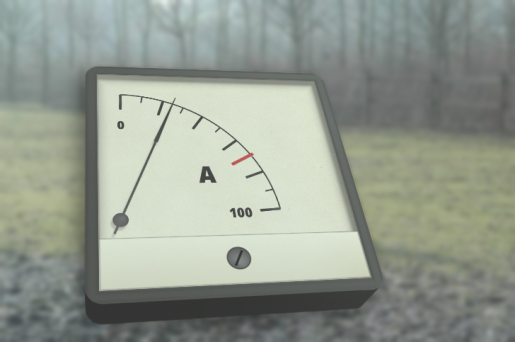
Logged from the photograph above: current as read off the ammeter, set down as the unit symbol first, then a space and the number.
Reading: A 25
